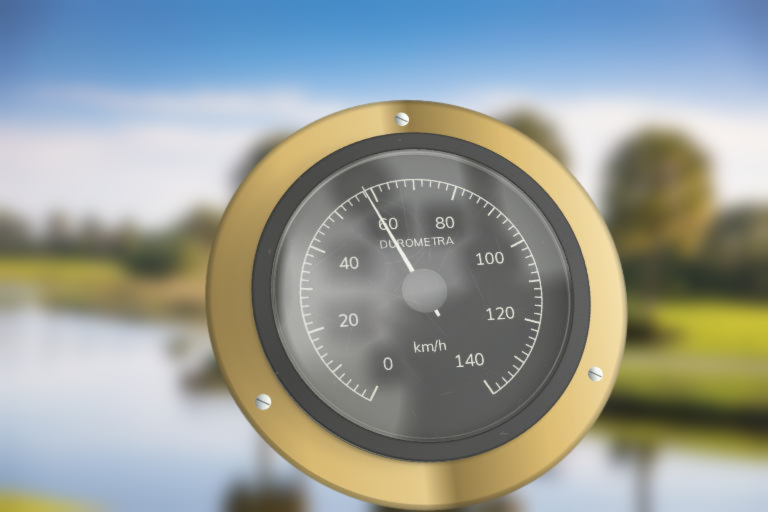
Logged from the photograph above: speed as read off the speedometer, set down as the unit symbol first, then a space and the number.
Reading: km/h 58
